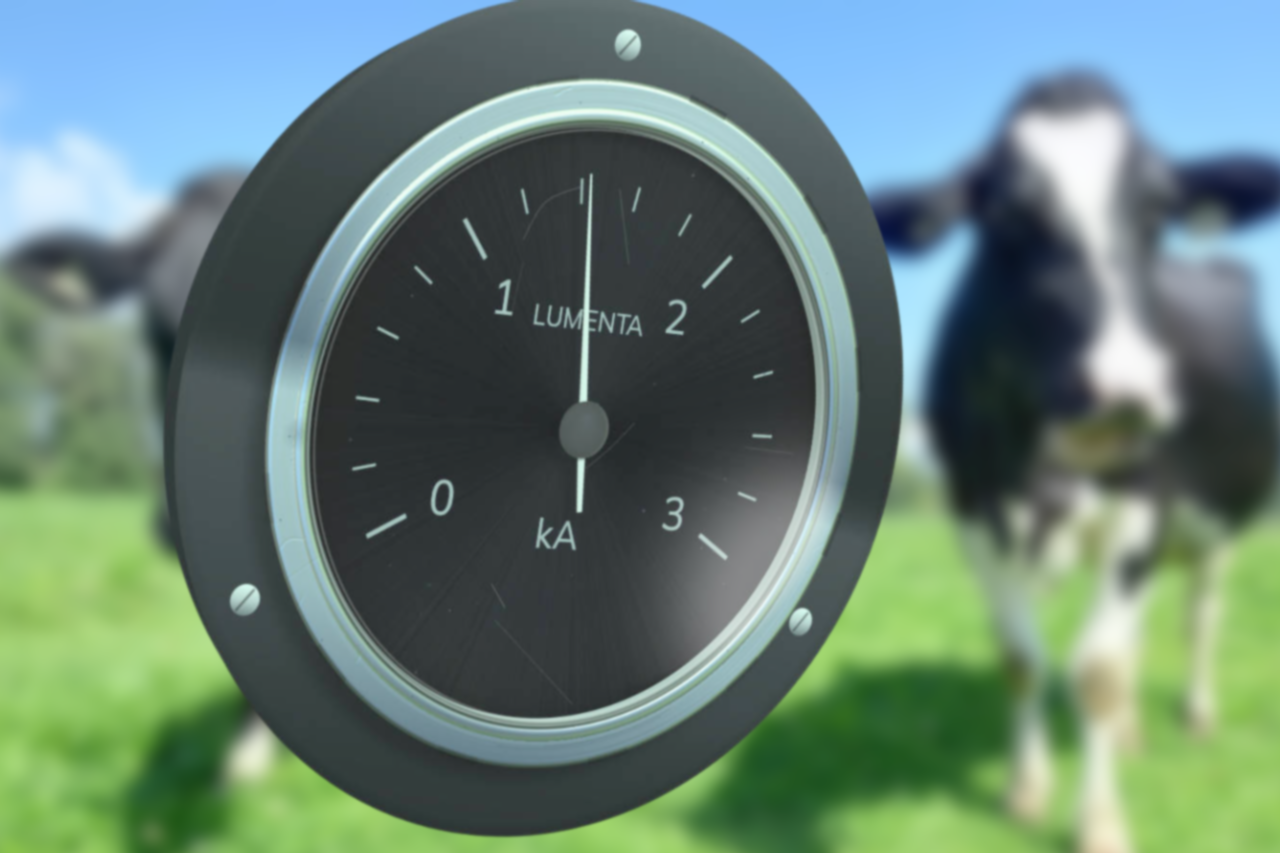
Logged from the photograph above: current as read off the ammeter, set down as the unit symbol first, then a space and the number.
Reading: kA 1.4
